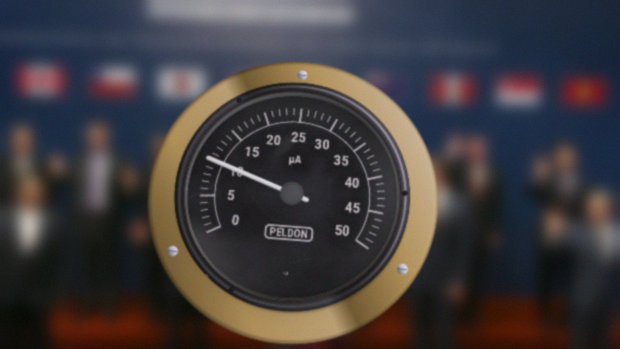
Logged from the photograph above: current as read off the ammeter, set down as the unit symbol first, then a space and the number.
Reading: µA 10
